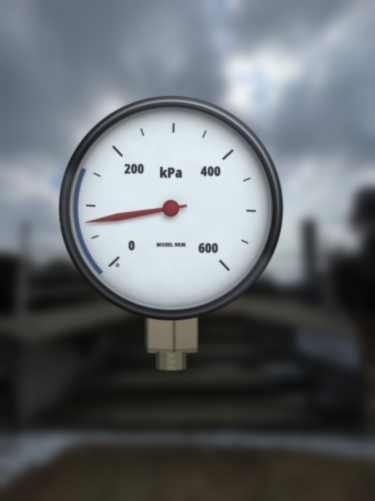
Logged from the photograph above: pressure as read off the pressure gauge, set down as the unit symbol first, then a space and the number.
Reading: kPa 75
